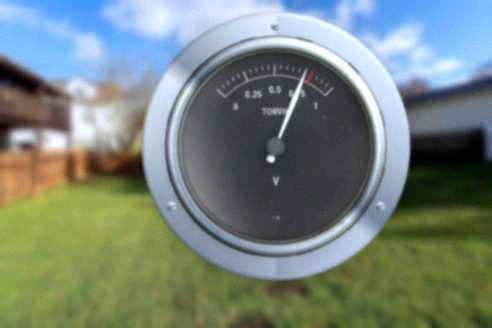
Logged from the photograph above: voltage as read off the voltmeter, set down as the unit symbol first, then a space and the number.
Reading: V 0.75
